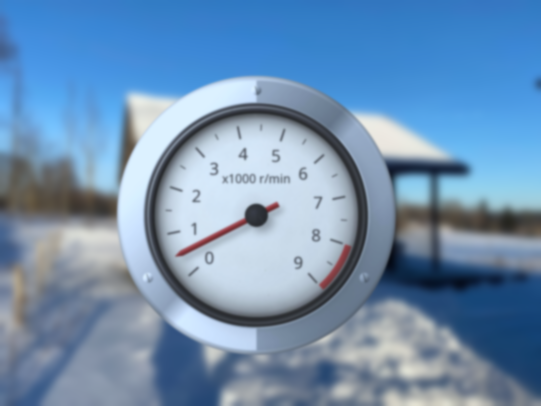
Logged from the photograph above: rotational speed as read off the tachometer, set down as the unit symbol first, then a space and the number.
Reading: rpm 500
